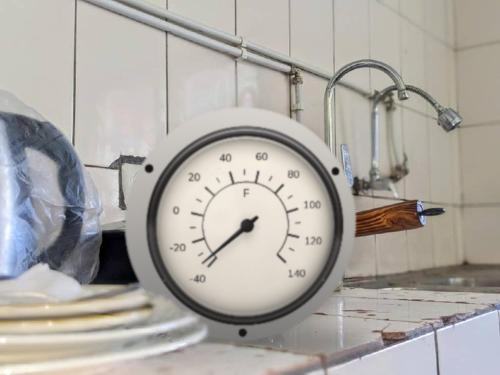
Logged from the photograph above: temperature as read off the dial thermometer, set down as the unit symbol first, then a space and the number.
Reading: °F -35
